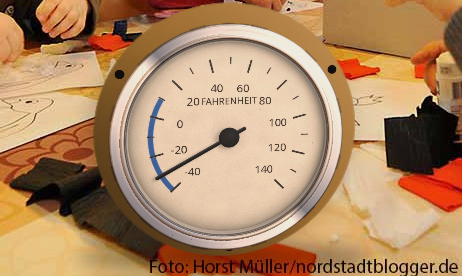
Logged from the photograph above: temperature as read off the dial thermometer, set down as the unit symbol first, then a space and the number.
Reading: °F -30
